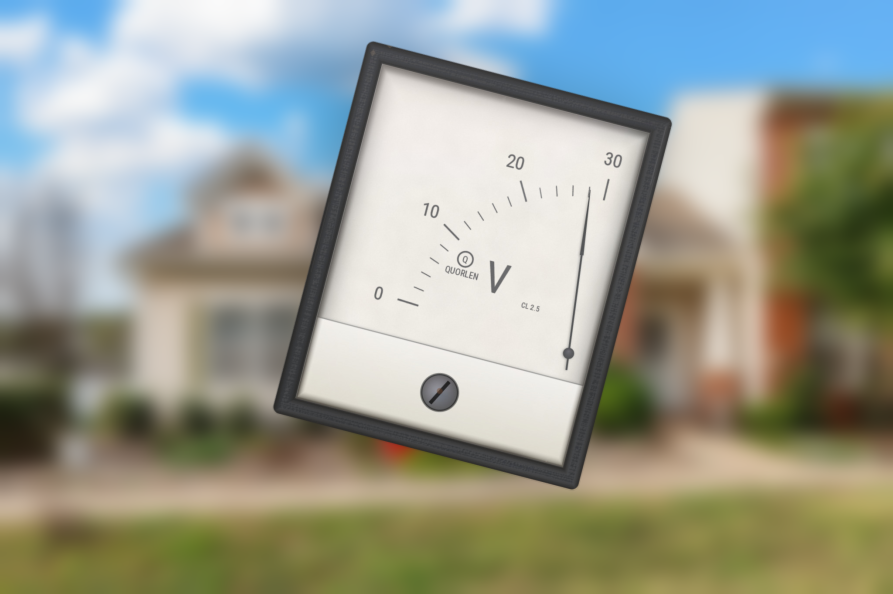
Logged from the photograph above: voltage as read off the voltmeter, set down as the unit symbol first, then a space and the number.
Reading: V 28
